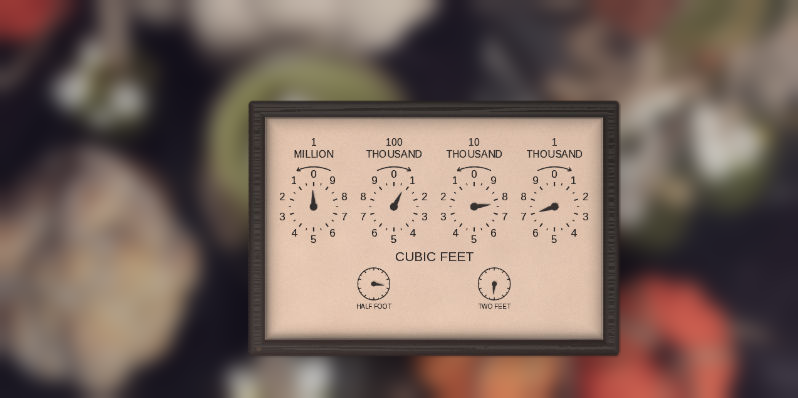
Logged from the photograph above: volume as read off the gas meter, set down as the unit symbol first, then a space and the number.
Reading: ft³ 7700
